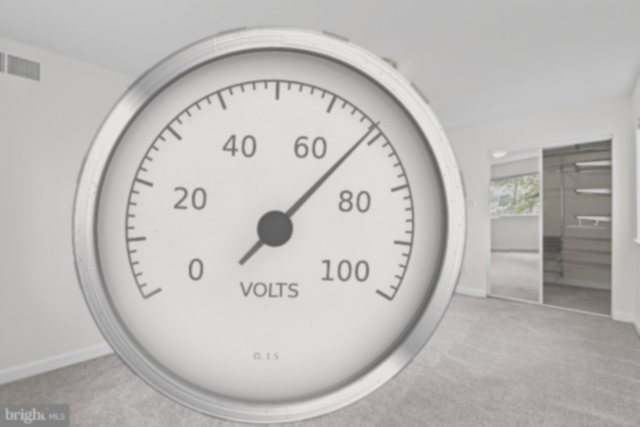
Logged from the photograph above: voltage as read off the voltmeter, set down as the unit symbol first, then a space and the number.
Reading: V 68
